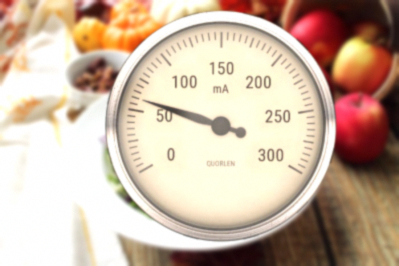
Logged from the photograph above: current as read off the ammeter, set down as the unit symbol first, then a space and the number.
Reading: mA 60
